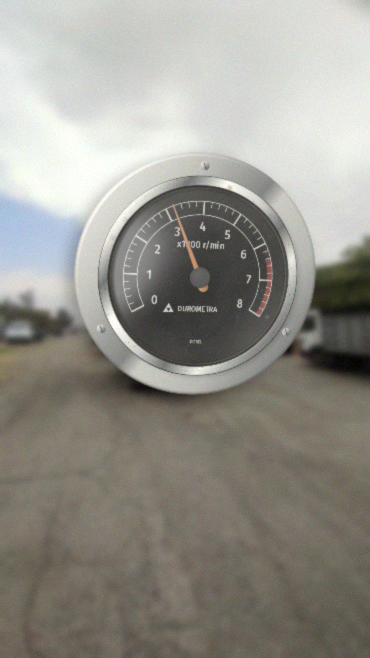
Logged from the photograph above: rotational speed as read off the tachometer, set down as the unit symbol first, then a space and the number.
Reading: rpm 3200
